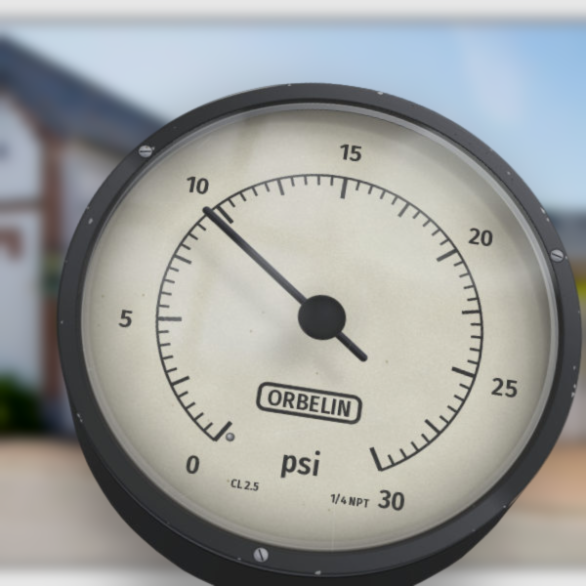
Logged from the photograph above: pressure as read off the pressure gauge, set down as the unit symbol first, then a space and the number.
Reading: psi 9.5
